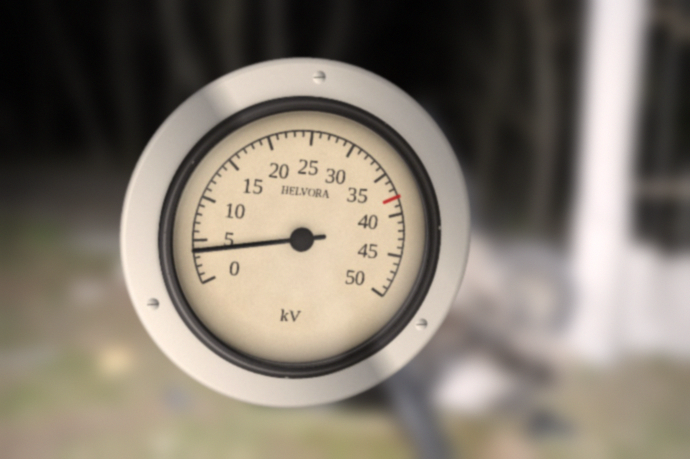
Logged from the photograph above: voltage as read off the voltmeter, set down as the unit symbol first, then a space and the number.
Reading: kV 4
